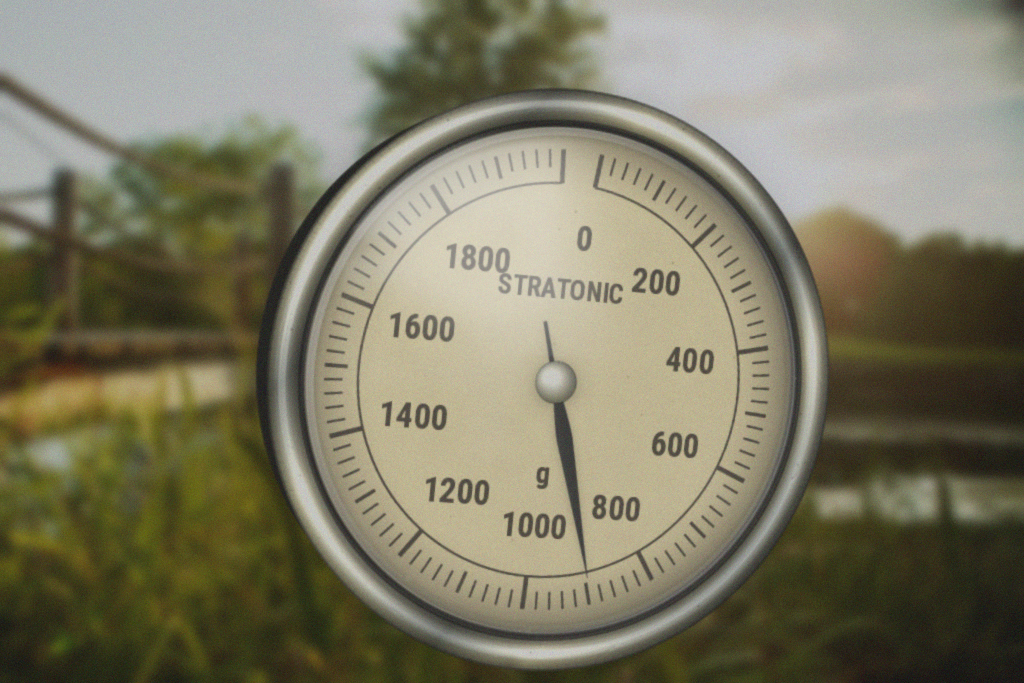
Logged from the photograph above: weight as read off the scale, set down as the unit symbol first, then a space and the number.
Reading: g 900
